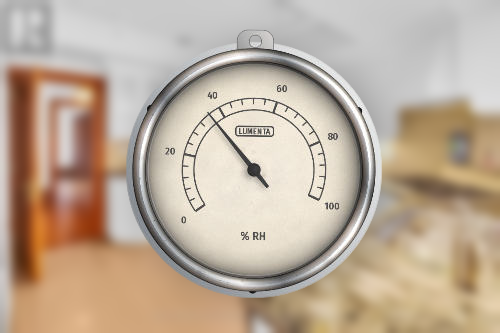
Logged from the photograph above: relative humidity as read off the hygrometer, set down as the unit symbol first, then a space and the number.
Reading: % 36
